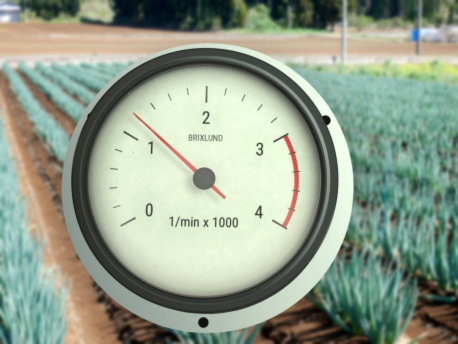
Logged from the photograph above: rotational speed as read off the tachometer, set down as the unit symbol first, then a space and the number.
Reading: rpm 1200
